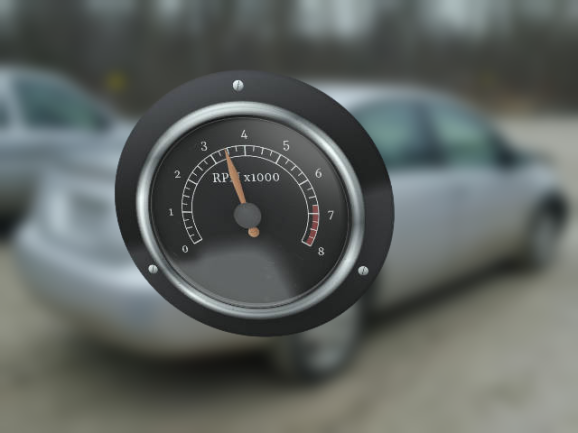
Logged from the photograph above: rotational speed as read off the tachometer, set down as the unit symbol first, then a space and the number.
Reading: rpm 3500
